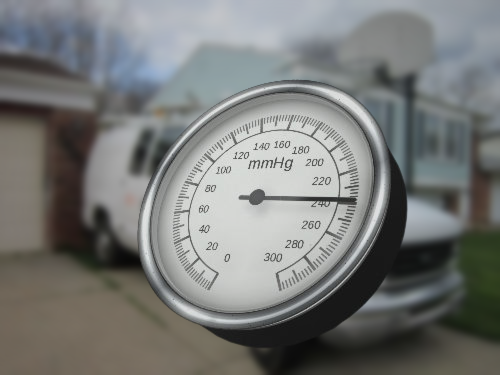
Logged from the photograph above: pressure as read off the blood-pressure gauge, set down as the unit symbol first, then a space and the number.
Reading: mmHg 240
